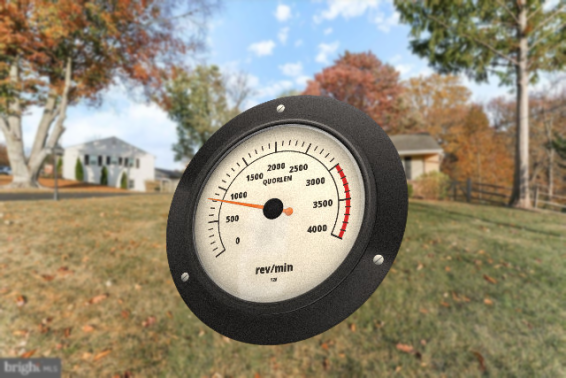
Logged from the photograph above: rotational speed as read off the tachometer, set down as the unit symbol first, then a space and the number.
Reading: rpm 800
